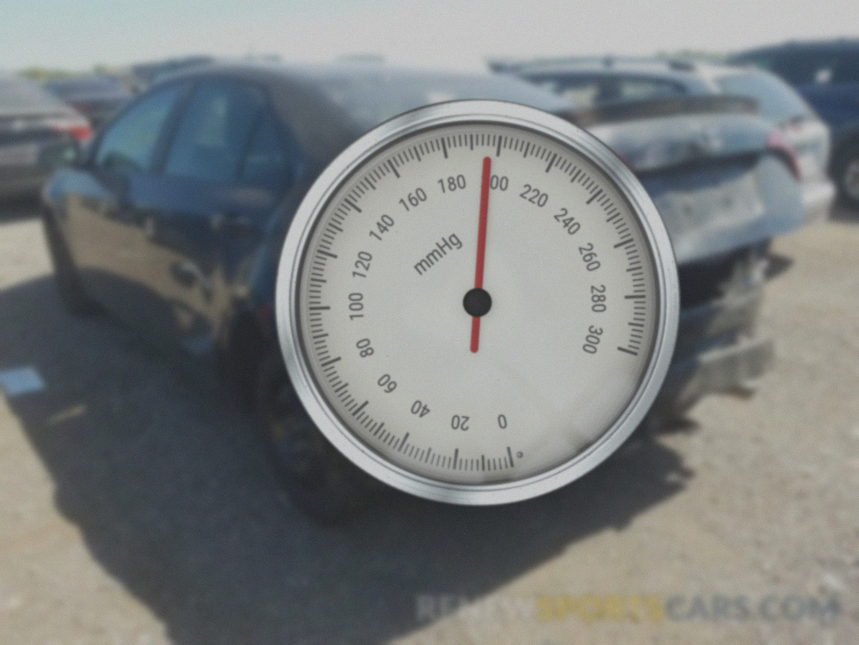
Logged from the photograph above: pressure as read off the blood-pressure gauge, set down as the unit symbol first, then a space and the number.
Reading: mmHg 196
